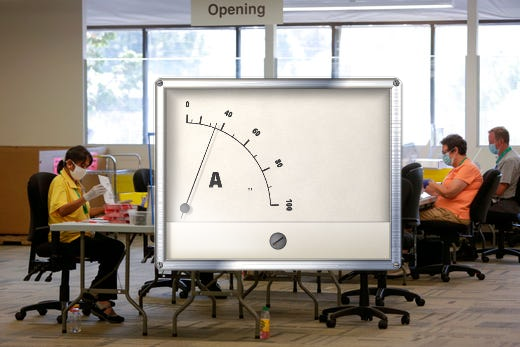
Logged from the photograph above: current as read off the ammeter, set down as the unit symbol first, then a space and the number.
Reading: A 35
